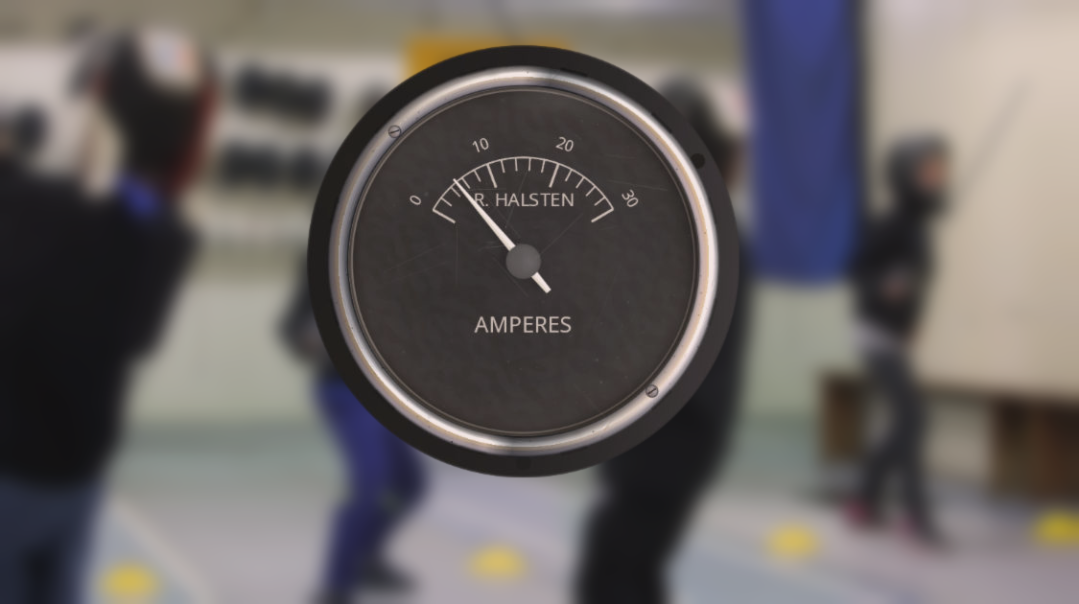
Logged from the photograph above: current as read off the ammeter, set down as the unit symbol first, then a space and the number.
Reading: A 5
